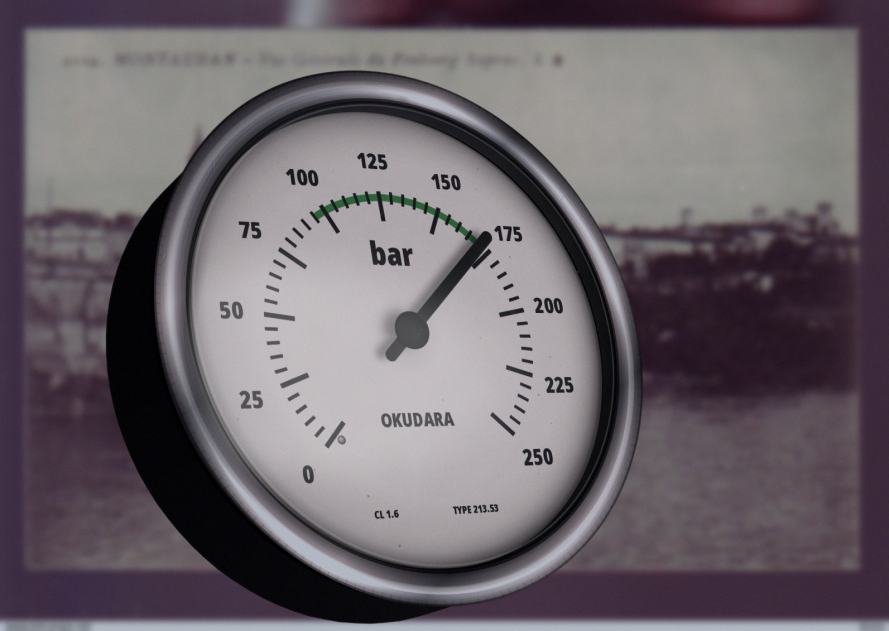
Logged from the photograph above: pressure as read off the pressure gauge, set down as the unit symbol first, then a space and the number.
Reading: bar 170
